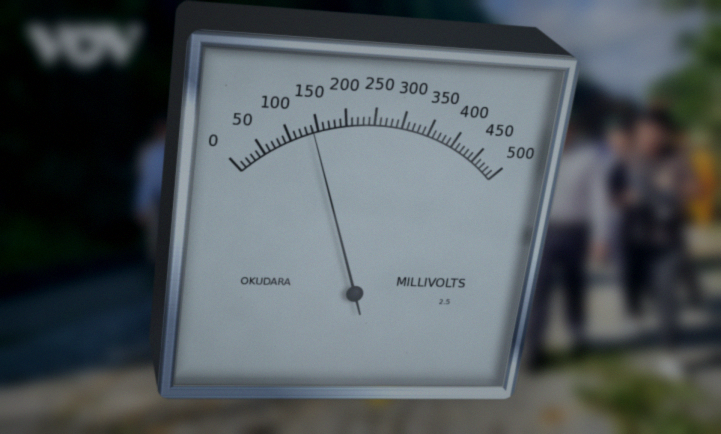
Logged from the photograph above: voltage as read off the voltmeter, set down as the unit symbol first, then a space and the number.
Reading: mV 140
